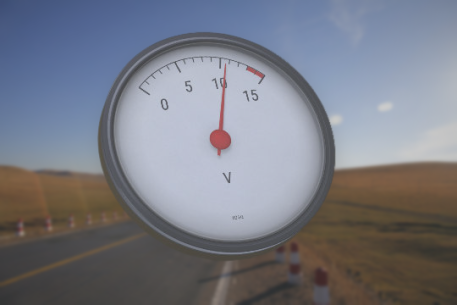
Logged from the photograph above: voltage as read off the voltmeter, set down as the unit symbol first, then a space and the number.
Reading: V 10.5
